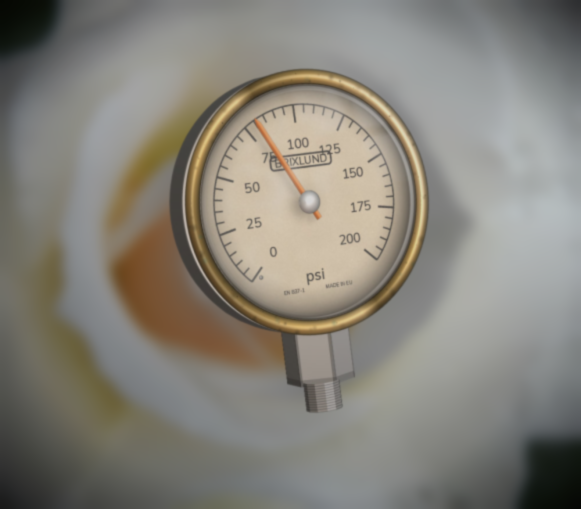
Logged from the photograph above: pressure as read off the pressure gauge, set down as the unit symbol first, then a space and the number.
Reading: psi 80
